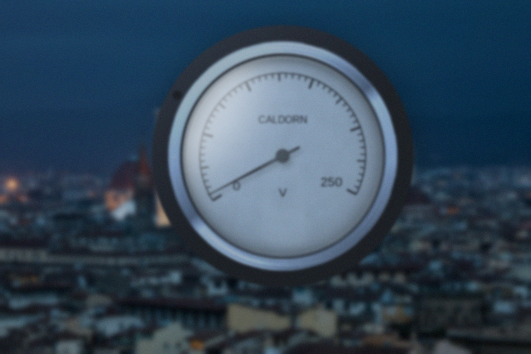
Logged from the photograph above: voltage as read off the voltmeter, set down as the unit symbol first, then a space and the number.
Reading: V 5
